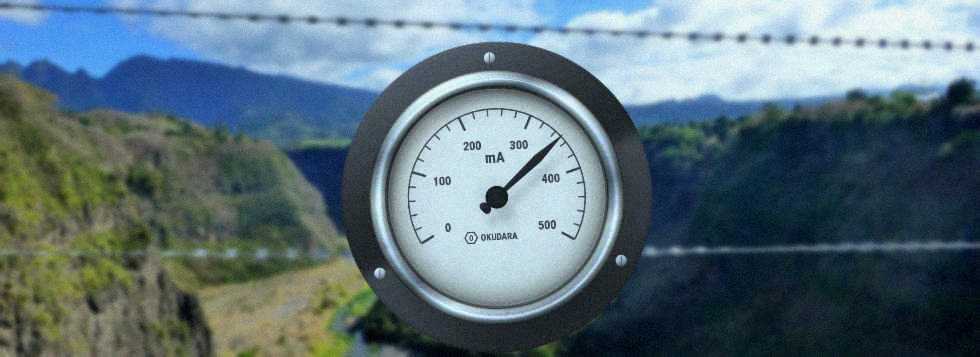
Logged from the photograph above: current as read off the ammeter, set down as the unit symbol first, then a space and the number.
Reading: mA 350
